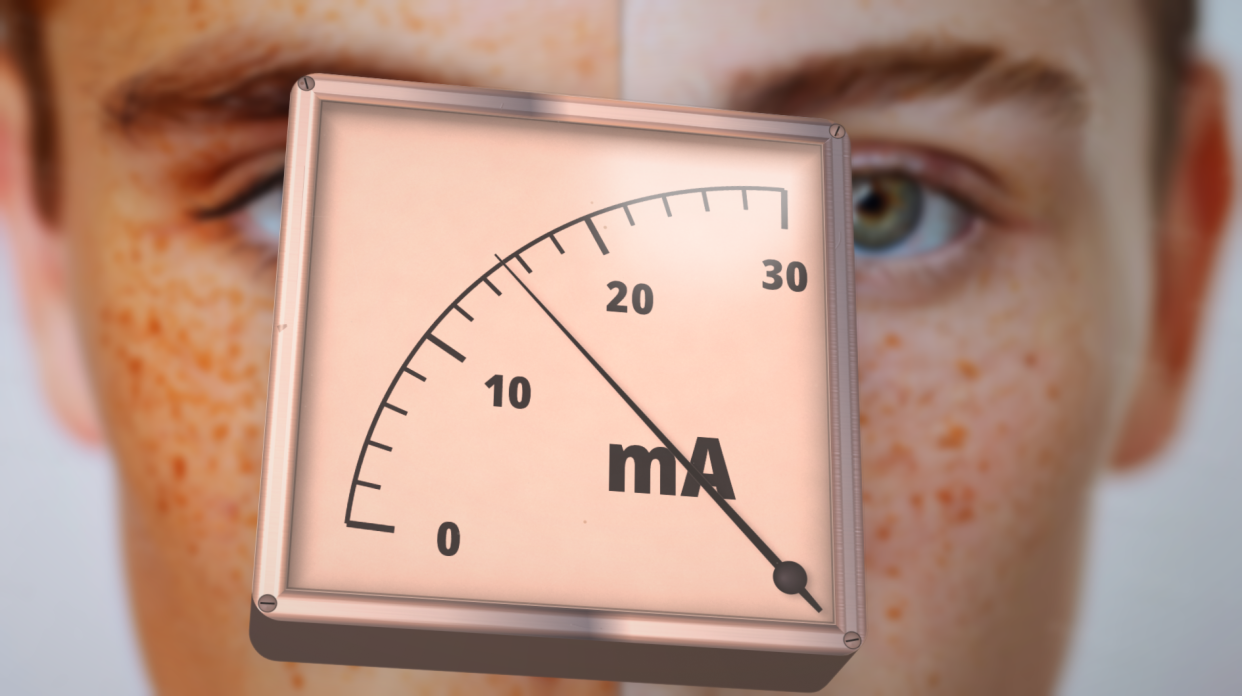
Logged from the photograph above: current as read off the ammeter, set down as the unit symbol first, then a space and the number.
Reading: mA 15
